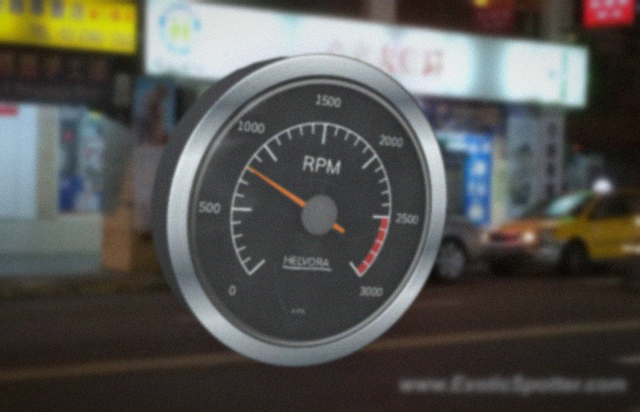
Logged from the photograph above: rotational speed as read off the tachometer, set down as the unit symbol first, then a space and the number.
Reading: rpm 800
